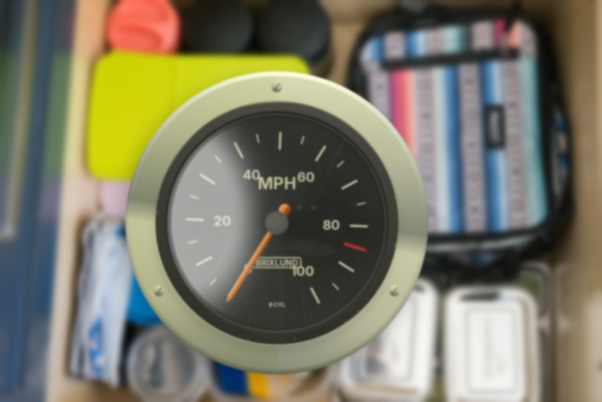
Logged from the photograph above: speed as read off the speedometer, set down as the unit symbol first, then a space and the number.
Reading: mph 0
